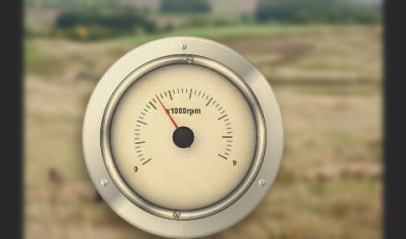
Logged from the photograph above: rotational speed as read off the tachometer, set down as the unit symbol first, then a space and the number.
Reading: rpm 3400
